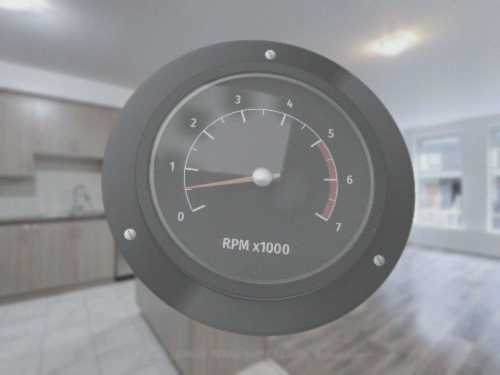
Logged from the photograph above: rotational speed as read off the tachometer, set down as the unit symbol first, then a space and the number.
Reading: rpm 500
